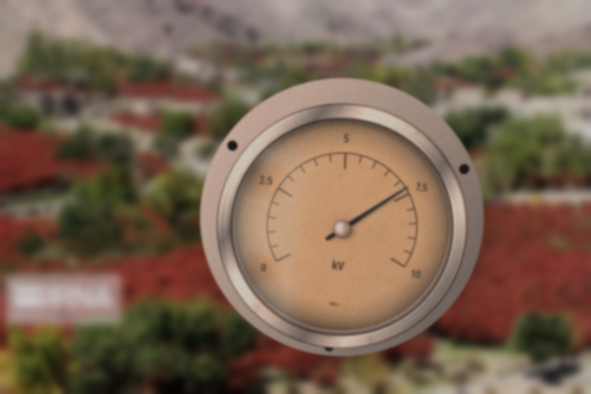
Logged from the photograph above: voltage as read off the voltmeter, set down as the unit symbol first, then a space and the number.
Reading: kV 7.25
